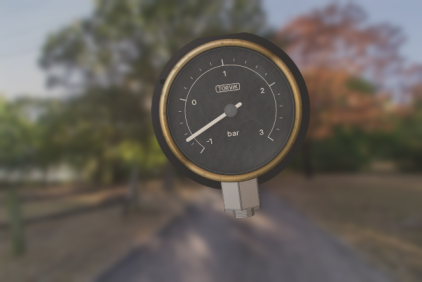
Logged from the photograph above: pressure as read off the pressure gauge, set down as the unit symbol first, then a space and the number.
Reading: bar -0.7
